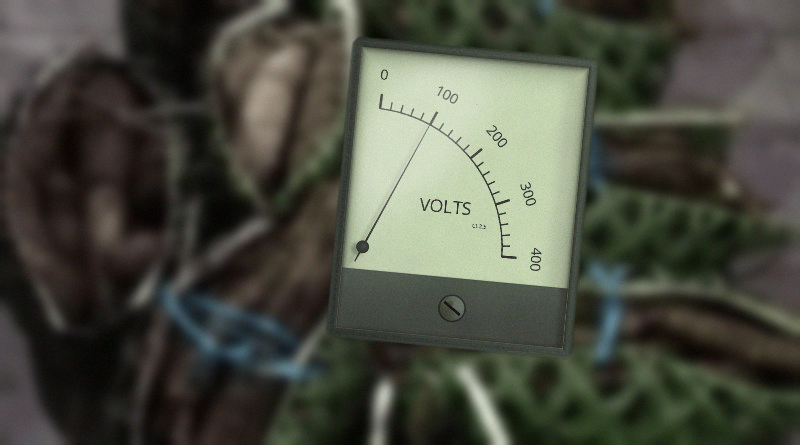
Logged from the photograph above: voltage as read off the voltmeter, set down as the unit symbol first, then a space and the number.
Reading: V 100
